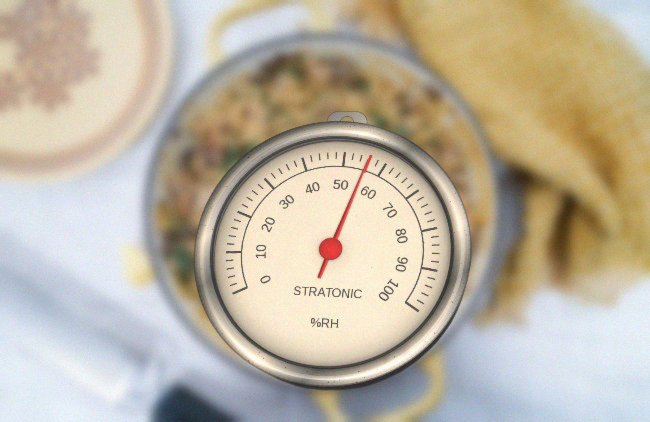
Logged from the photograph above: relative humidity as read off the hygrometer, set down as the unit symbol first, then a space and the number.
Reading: % 56
